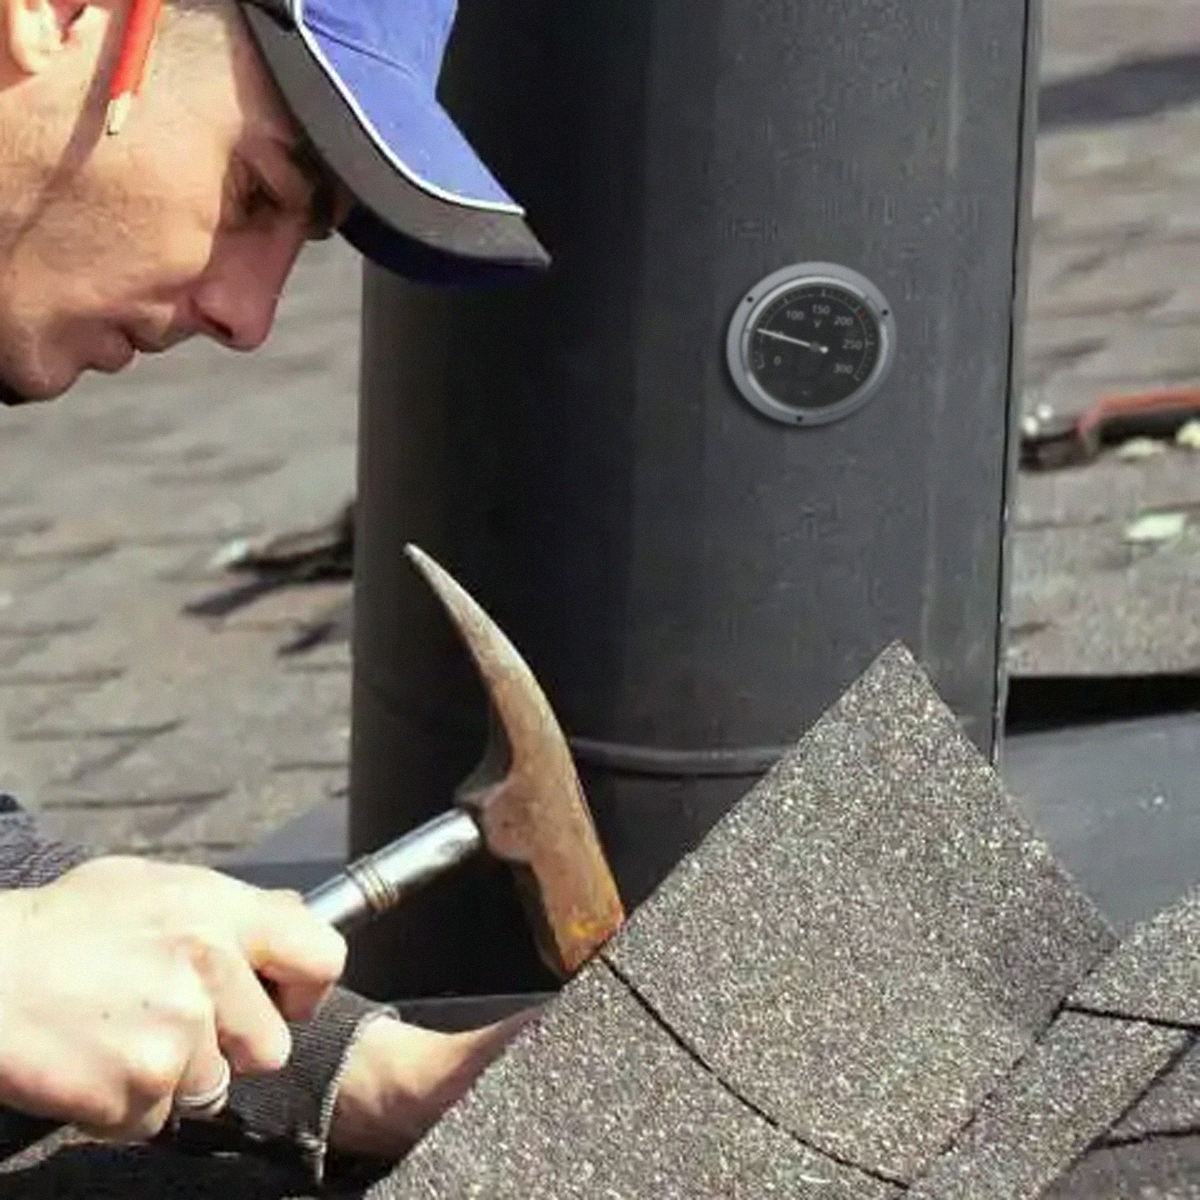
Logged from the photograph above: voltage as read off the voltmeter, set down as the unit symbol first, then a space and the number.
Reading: V 50
